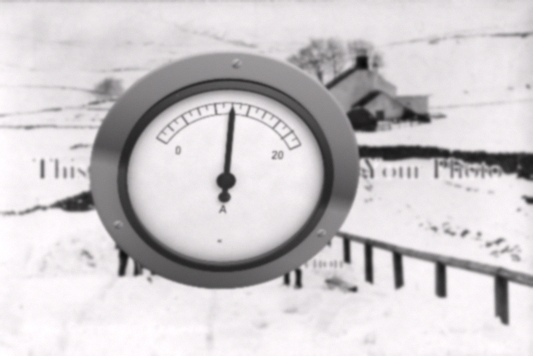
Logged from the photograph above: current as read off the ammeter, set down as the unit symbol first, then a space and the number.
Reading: A 10
